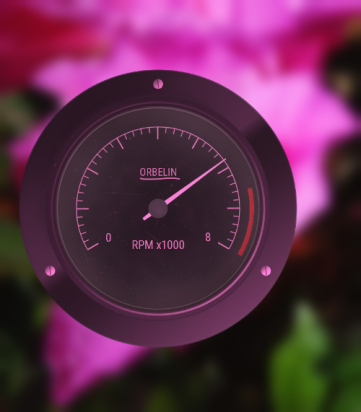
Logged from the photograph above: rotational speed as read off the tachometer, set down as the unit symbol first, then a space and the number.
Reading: rpm 5800
